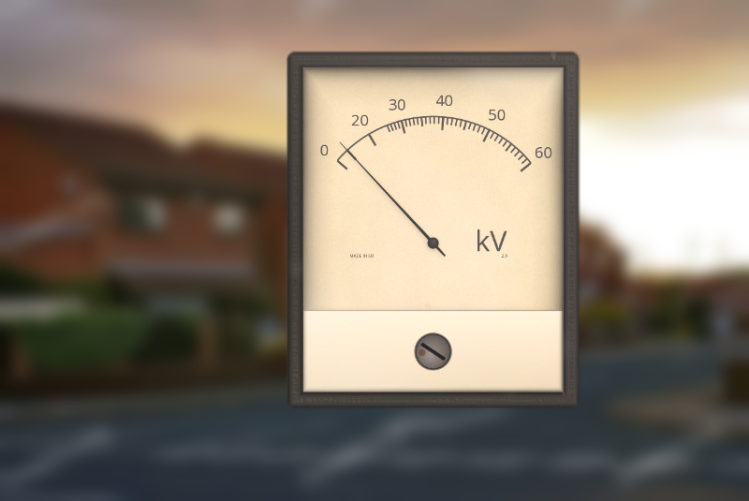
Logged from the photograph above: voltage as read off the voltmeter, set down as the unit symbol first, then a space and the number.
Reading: kV 10
